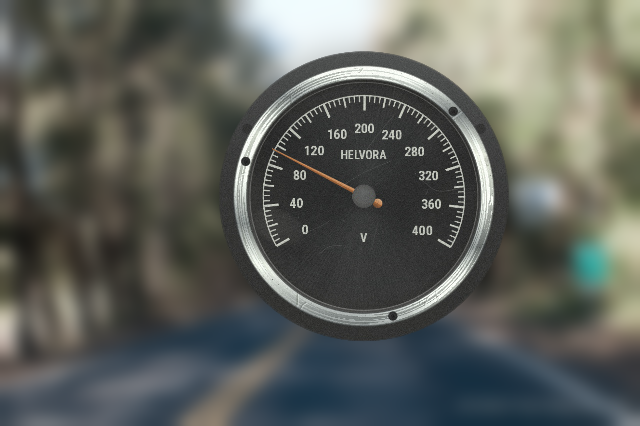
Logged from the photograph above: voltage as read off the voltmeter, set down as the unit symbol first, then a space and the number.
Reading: V 95
